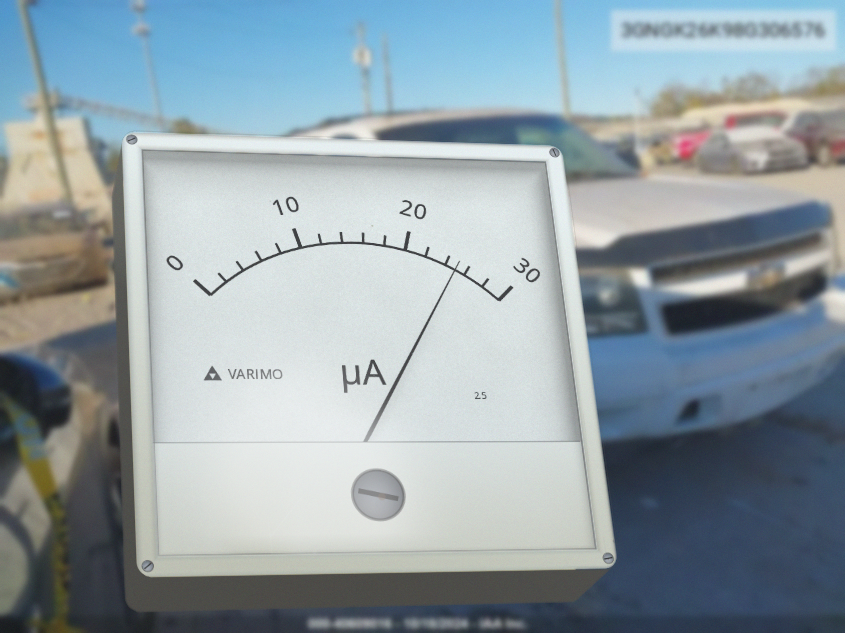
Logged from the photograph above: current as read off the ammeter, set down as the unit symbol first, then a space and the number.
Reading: µA 25
